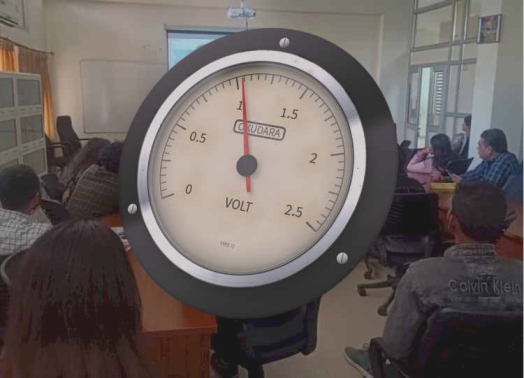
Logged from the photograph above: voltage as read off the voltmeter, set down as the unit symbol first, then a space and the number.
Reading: V 1.05
